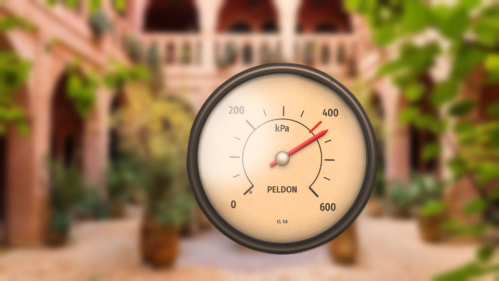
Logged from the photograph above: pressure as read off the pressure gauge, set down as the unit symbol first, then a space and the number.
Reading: kPa 425
